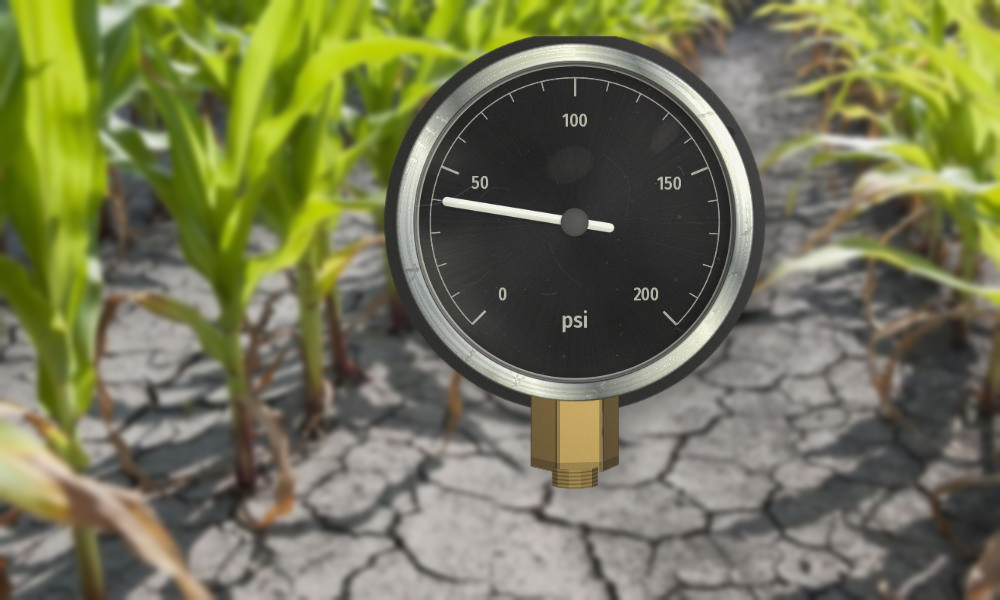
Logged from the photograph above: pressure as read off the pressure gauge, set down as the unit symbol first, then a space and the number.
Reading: psi 40
